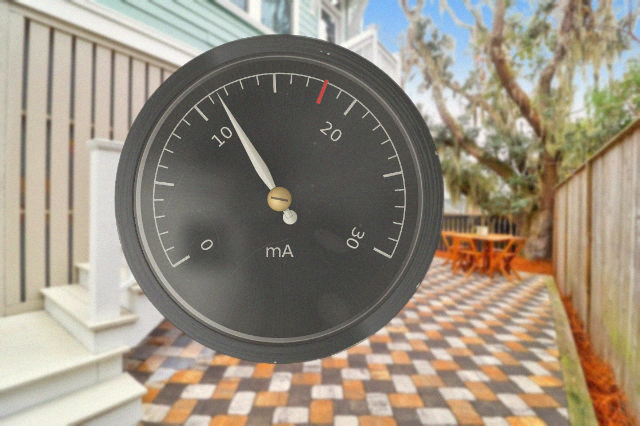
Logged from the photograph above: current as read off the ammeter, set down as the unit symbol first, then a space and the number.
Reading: mA 11.5
